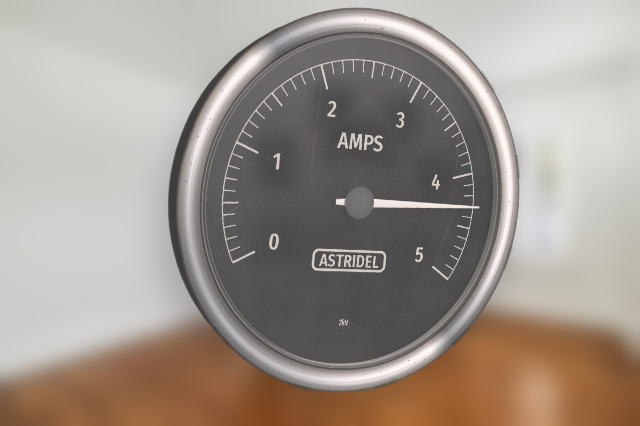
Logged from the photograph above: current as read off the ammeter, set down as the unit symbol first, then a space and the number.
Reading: A 4.3
